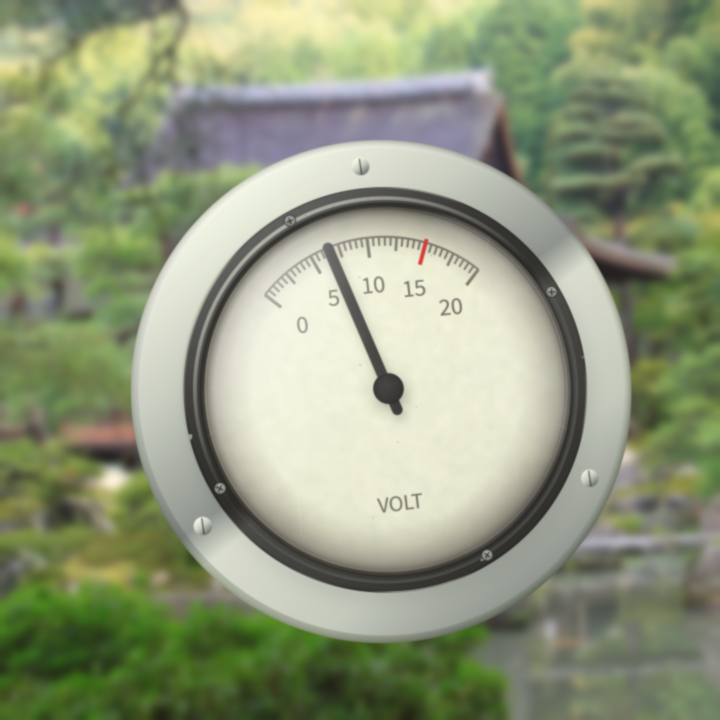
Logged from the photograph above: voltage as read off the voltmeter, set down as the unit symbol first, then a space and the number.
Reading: V 6.5
